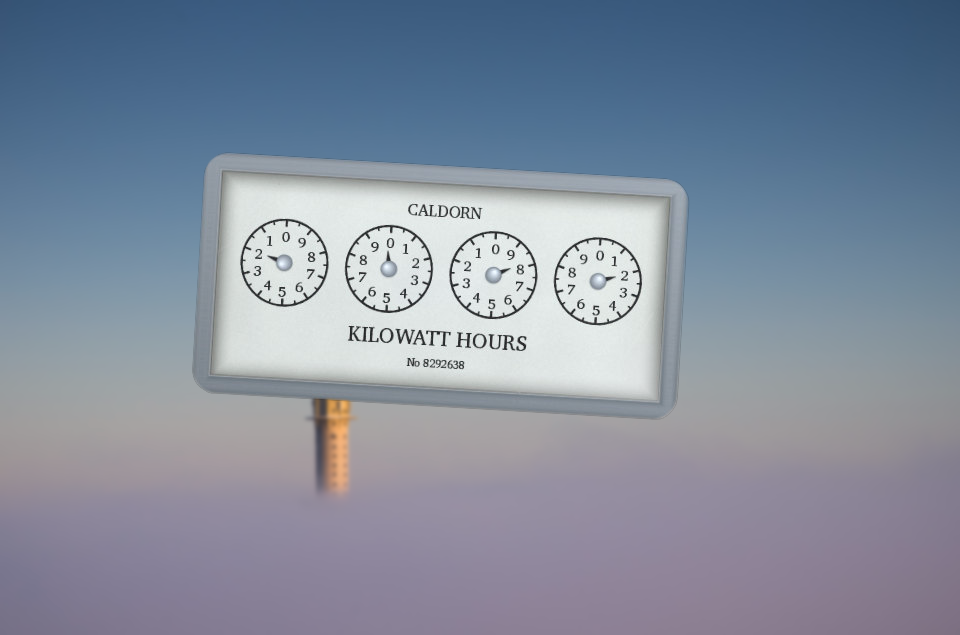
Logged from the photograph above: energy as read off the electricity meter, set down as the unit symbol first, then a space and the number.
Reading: kWh 1982
